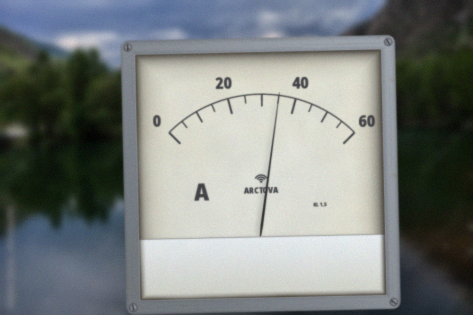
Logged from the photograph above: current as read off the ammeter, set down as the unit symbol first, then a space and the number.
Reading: A 35
